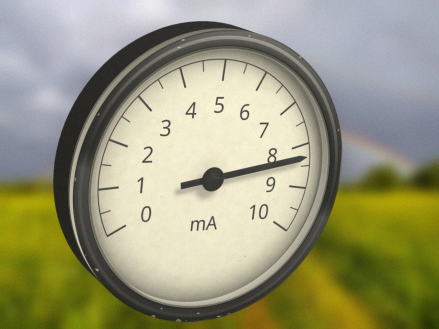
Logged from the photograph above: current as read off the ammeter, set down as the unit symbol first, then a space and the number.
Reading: mA 8.25
